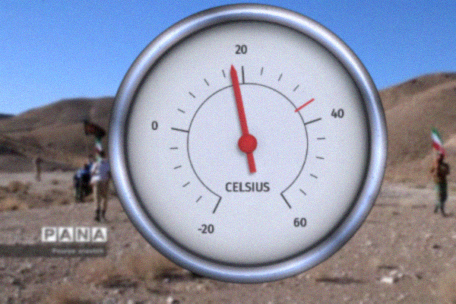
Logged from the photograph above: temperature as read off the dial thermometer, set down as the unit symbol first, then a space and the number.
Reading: °C 18
